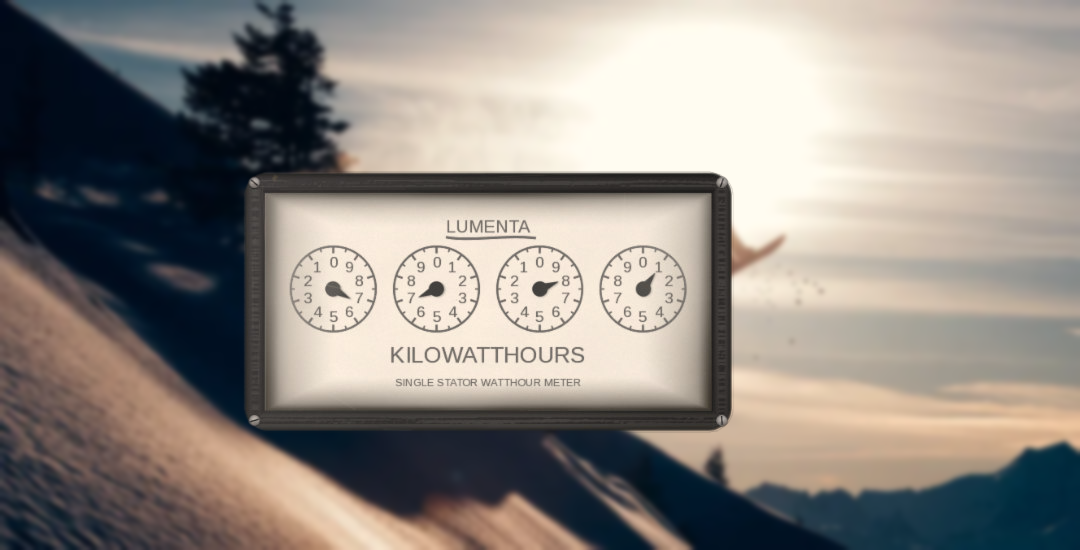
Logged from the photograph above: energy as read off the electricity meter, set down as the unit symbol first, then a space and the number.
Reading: kWh 6681
